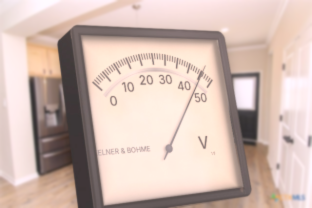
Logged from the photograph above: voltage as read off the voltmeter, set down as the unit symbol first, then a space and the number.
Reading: V 45
